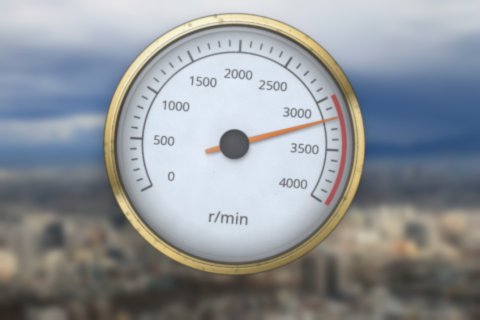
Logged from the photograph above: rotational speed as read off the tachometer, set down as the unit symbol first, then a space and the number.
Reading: rpm 3200
